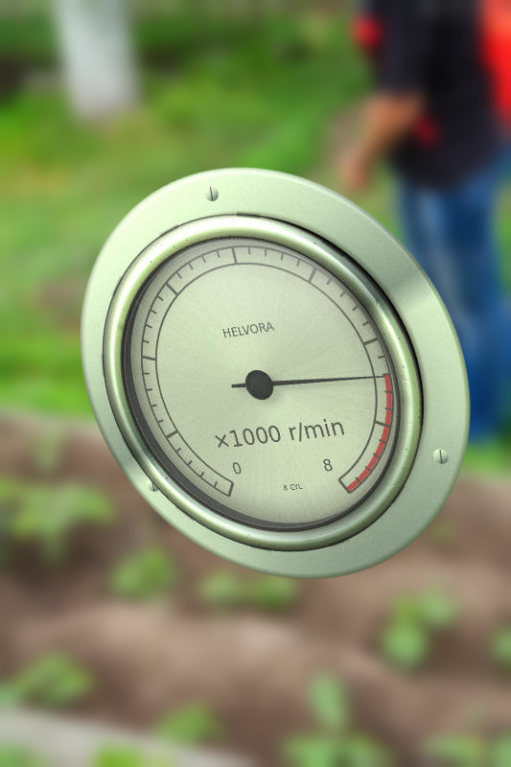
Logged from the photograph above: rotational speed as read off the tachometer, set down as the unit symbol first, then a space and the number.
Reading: rpm 6400
